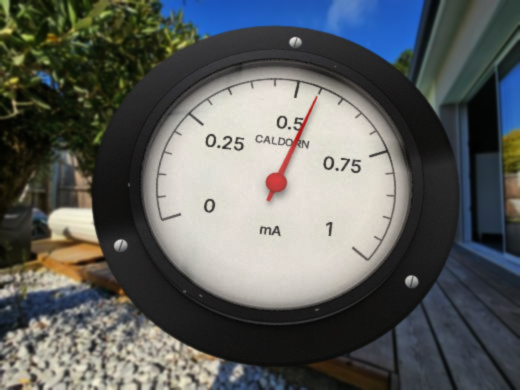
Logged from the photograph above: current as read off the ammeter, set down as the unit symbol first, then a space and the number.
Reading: mA 0.55
